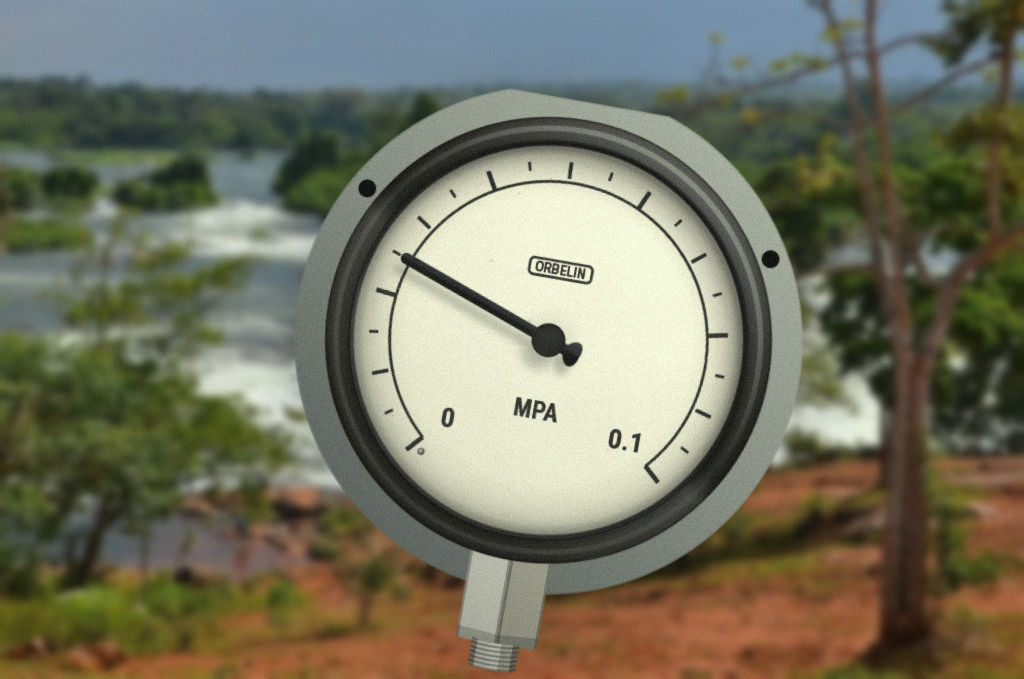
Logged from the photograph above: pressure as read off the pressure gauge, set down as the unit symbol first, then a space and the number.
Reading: MPa 0.025
